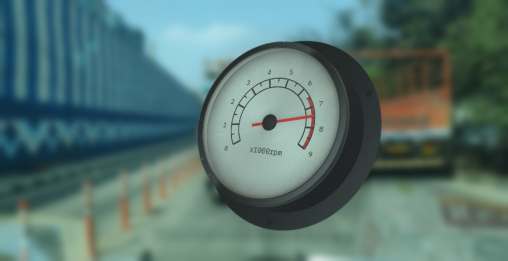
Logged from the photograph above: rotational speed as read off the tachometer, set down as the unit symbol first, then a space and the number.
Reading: rpm 7500
